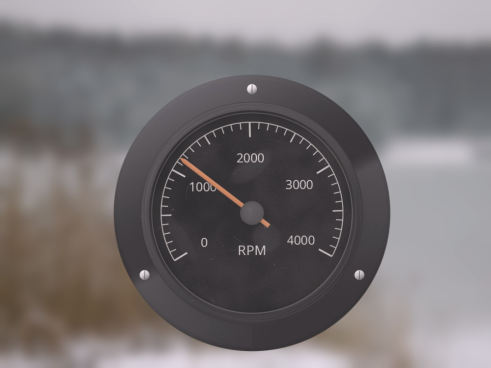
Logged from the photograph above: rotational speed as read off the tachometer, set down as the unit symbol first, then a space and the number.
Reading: rpm 1150
